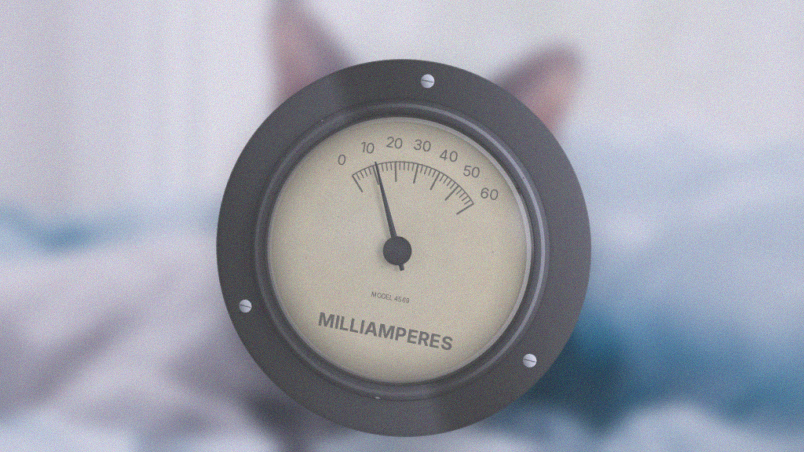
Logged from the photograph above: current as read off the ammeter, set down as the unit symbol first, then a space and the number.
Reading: mA 12
